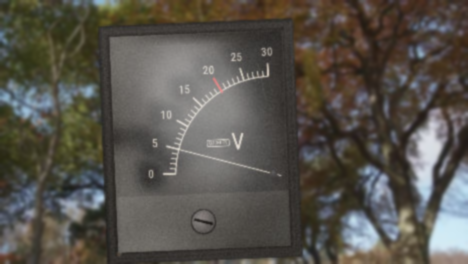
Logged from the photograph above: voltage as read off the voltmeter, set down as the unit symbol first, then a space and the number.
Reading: V 5
